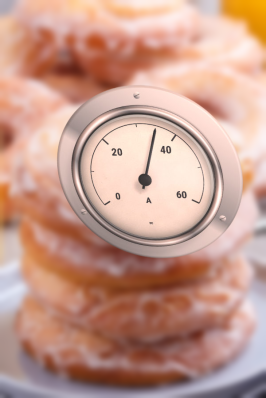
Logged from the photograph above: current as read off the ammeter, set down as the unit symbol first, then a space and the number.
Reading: A 35
